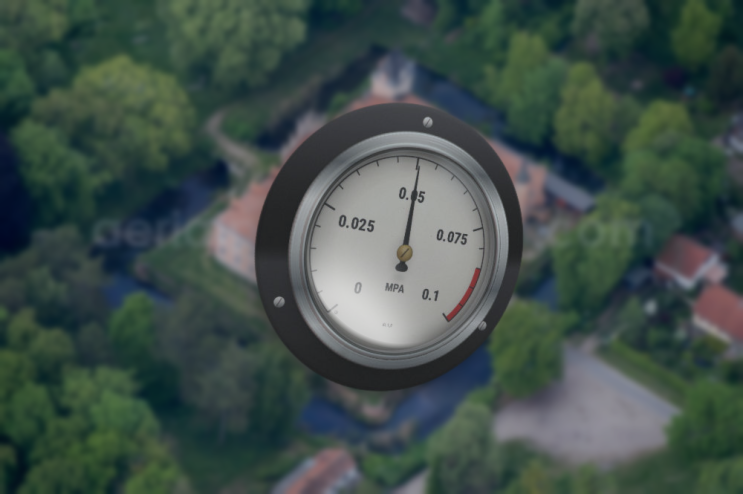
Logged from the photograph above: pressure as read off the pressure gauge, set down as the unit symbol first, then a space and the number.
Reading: MPa 0.05
